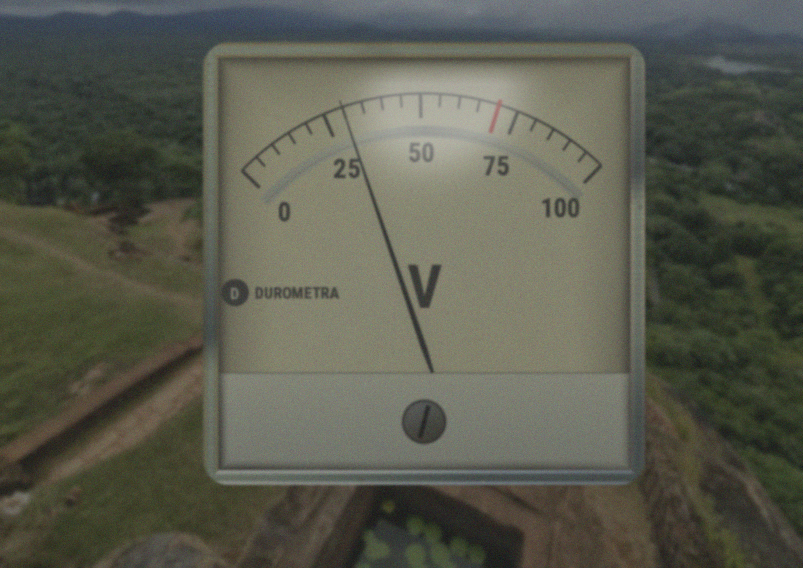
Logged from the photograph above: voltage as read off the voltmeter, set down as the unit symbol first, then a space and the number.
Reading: V 30
